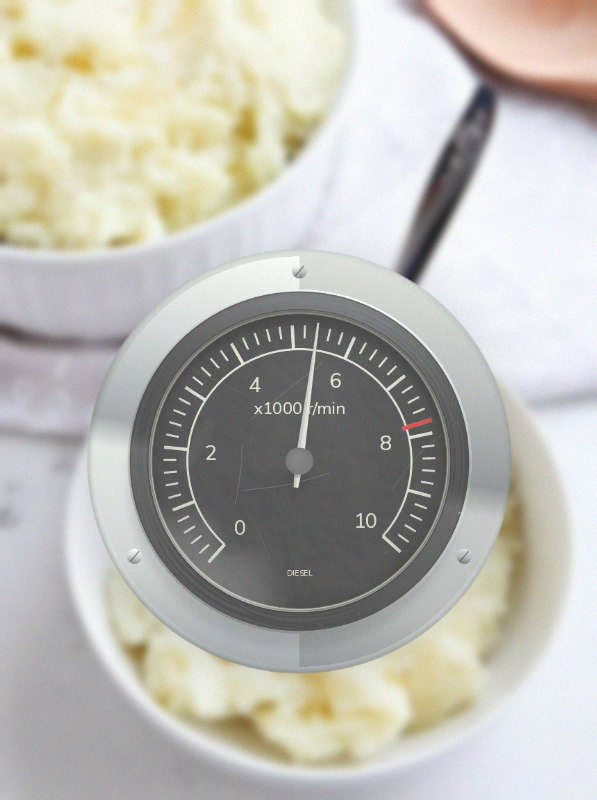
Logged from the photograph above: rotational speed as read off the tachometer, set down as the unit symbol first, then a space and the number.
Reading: rpm 5400
